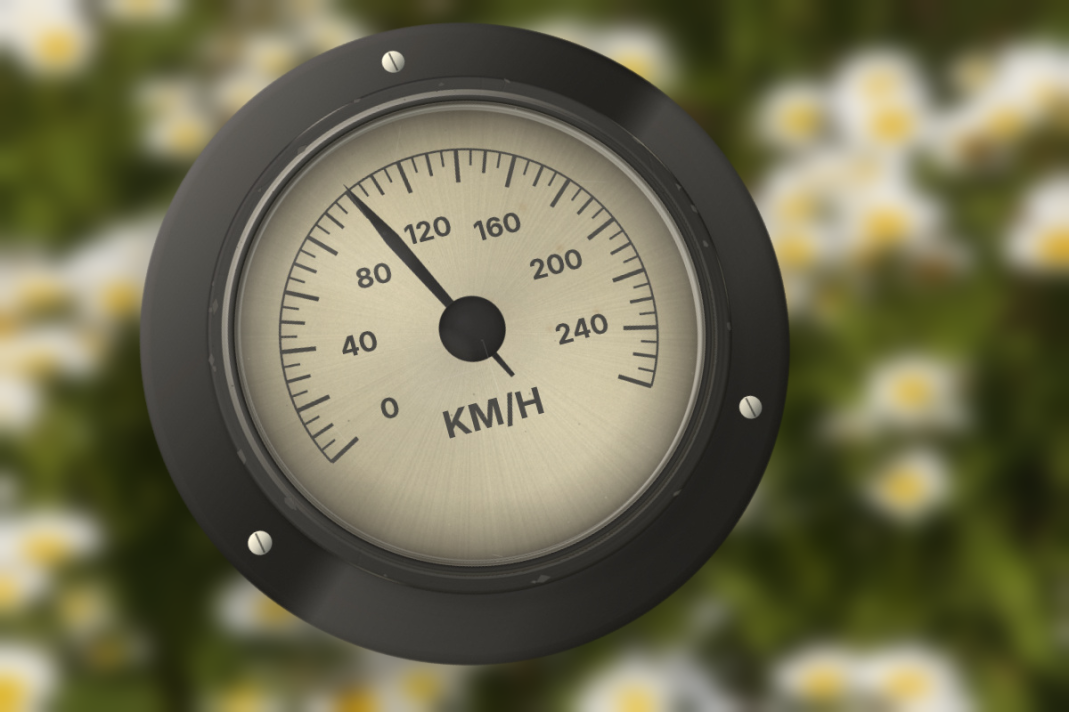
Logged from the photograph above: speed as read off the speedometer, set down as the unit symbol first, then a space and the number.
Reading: km/h 100
